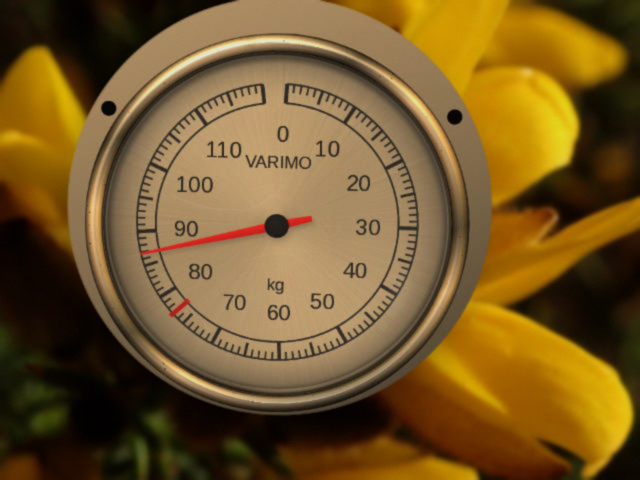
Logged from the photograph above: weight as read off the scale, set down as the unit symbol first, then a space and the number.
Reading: kg 87
